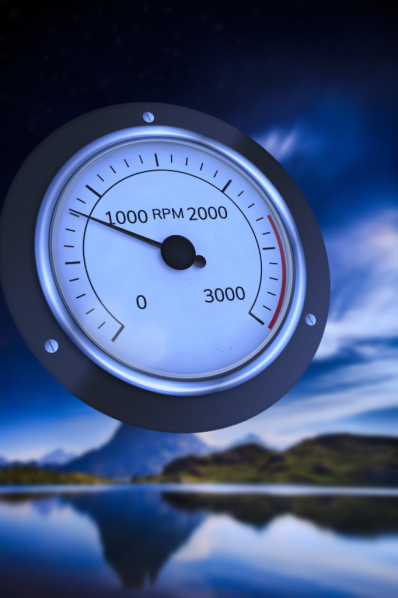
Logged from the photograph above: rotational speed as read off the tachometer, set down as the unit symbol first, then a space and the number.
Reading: rpm 800
